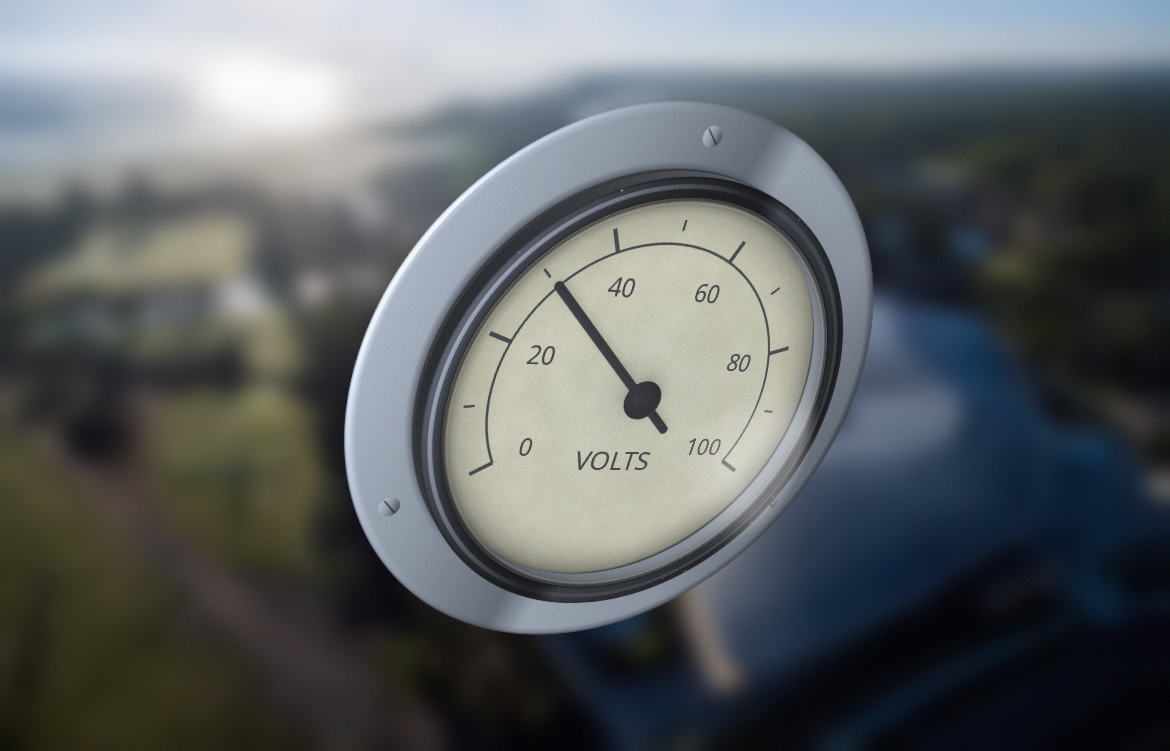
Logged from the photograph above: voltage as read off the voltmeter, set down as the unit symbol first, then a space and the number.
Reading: V 30
